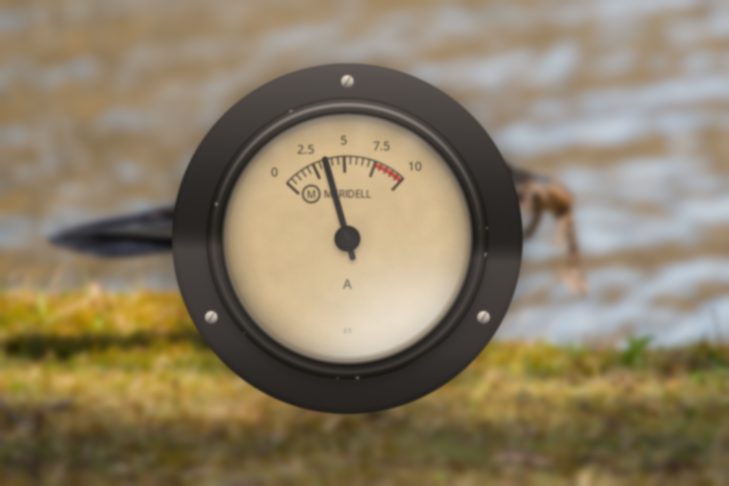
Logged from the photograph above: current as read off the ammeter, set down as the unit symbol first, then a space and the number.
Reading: A 3.5
